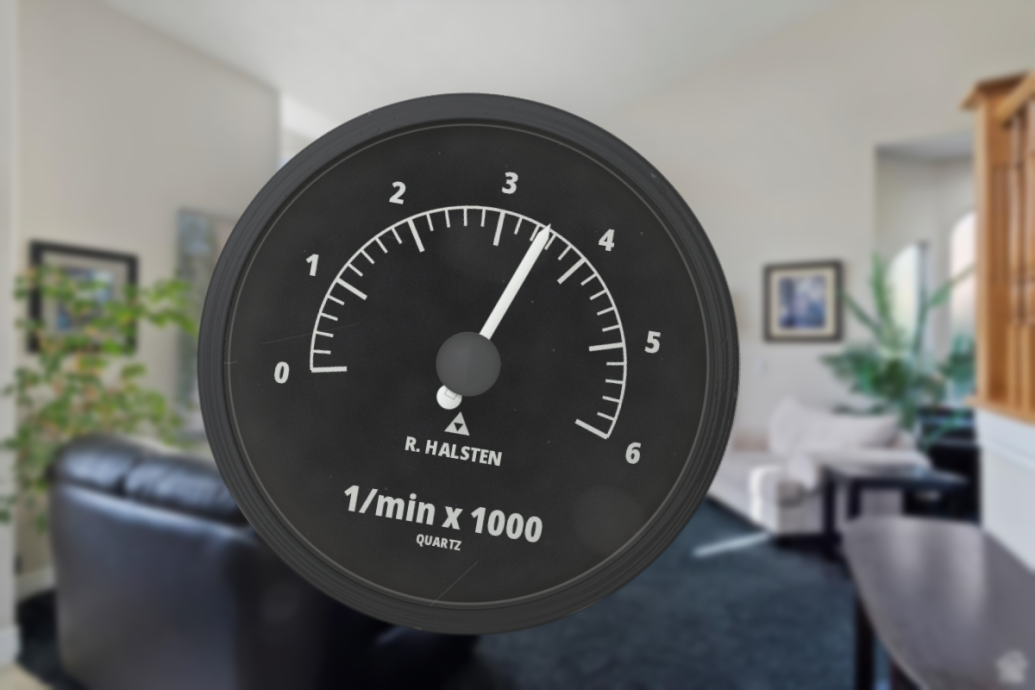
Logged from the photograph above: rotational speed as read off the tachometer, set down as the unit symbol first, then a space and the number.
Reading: rpm 3500
